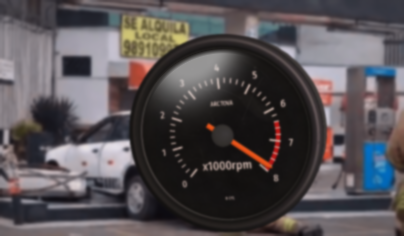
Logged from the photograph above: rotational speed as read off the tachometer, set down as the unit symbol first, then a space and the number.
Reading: rpm 7800
